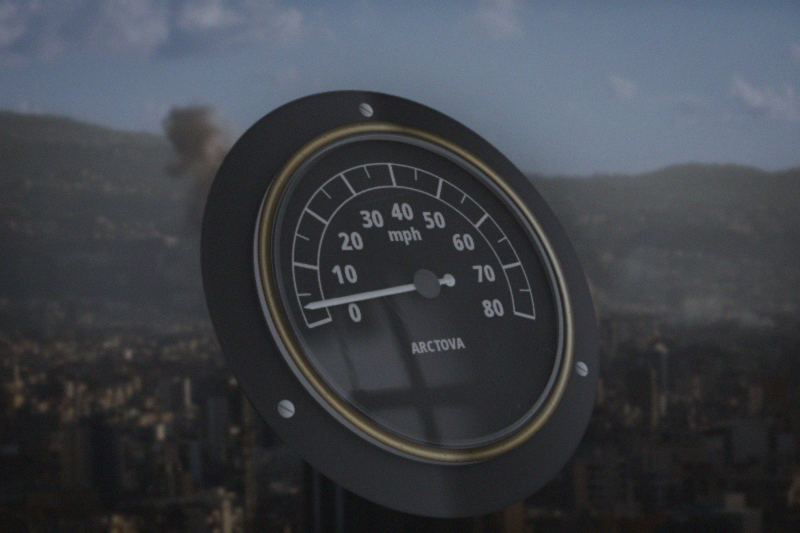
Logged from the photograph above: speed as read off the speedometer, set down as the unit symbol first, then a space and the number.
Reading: mph 2.5
